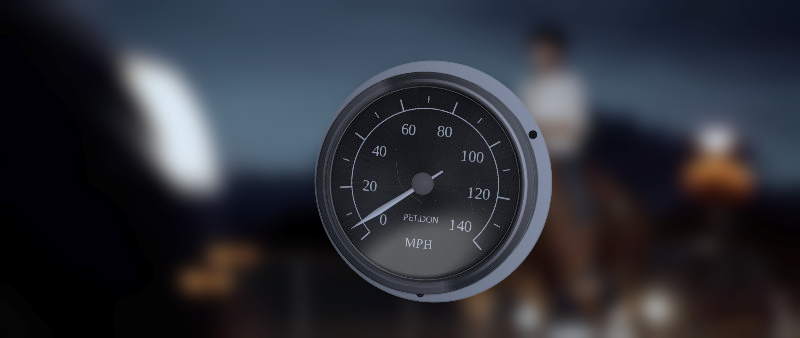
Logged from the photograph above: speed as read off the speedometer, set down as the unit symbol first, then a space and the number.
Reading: mph 5
